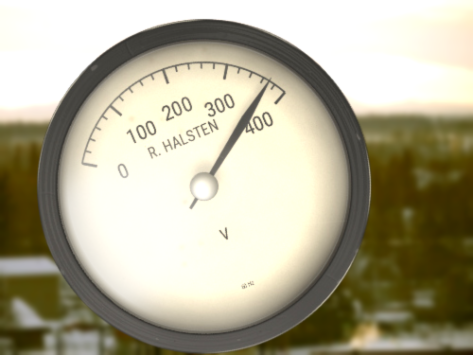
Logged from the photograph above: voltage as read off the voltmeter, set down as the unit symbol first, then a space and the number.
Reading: V 370
